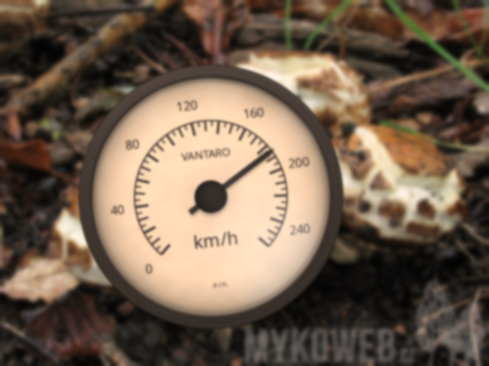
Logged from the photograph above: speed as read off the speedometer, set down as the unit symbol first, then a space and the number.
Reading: km/h 185
